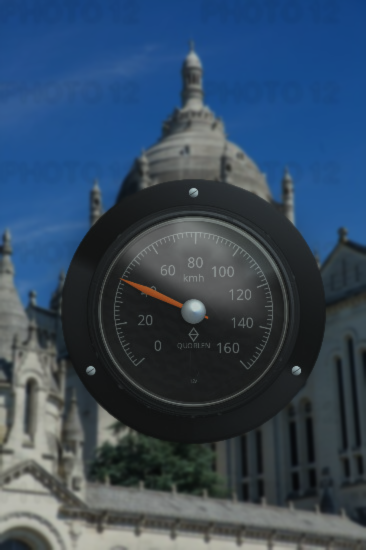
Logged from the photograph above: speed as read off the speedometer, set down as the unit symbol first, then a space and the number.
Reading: km/h 40
